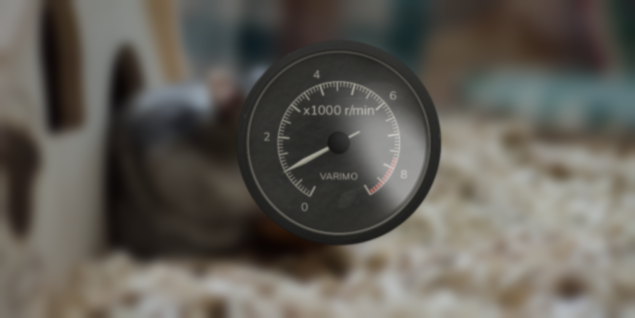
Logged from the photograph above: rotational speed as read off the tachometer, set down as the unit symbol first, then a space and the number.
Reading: rpm 1000
